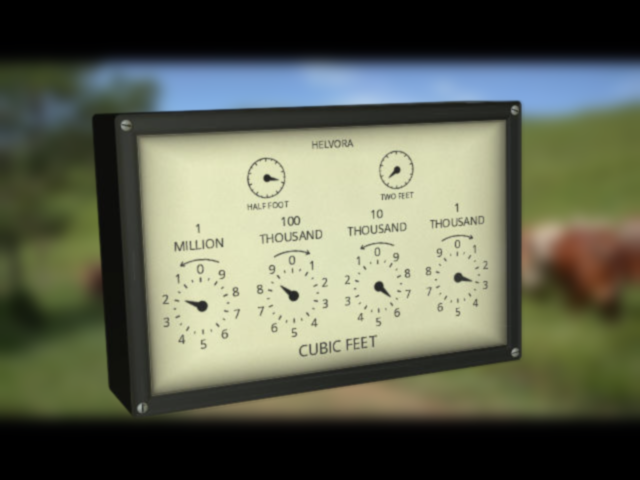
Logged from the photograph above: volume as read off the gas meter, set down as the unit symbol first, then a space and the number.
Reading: ft³ 186300
